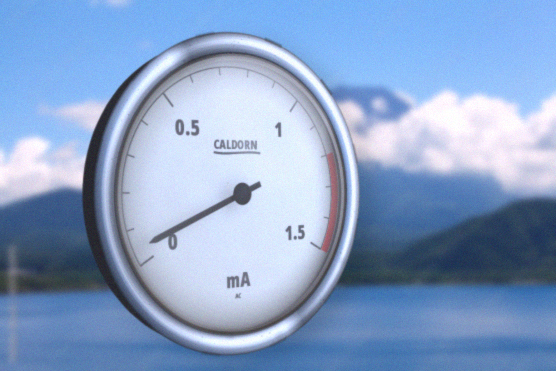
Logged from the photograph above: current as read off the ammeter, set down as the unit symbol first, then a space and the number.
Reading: mA 0.05
